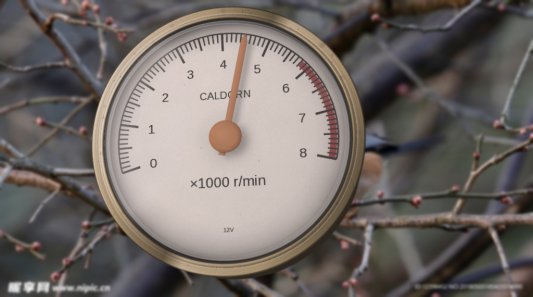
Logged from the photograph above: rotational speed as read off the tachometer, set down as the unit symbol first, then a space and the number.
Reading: rpm 4500
